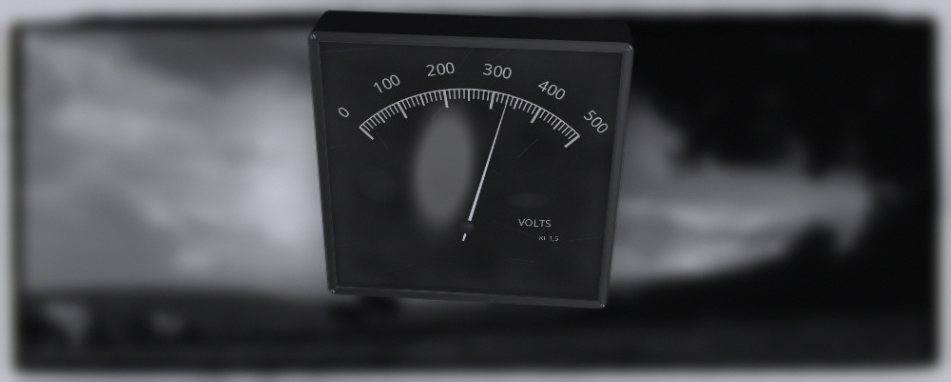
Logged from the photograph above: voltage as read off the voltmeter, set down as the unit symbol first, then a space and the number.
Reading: V 330
